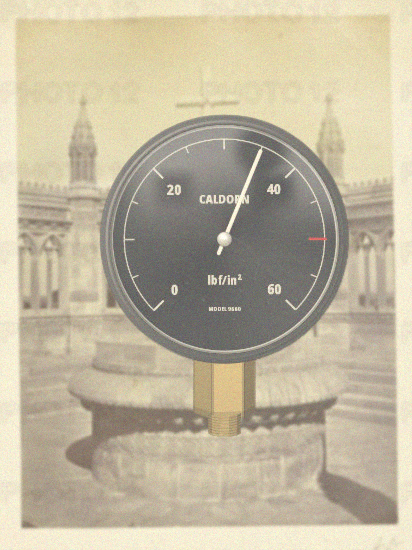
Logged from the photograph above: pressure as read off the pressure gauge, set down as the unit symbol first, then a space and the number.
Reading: psi 35
